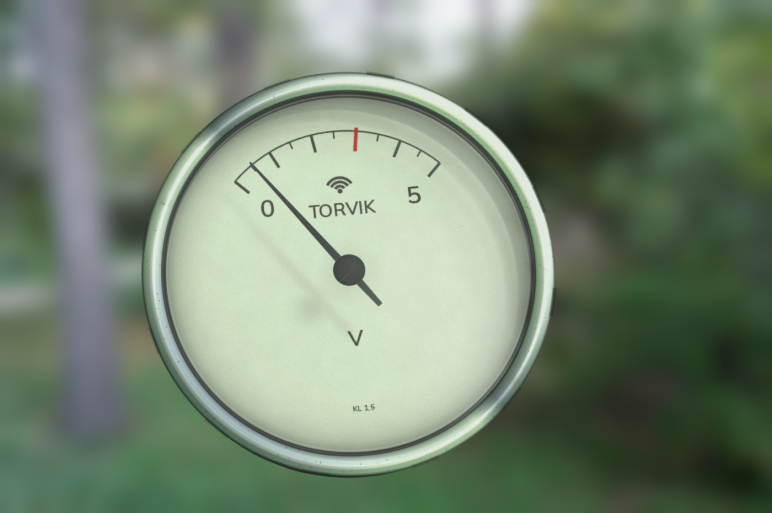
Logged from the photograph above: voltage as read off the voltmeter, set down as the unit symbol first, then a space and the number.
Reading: V 0.5
